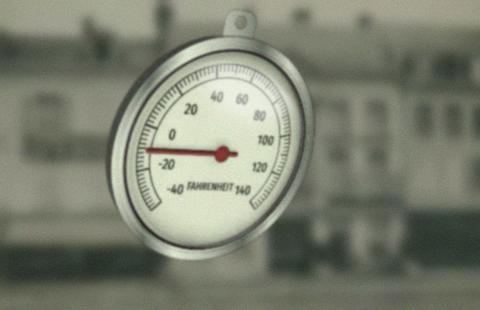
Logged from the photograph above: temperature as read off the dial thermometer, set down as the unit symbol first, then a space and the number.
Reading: °F -10
